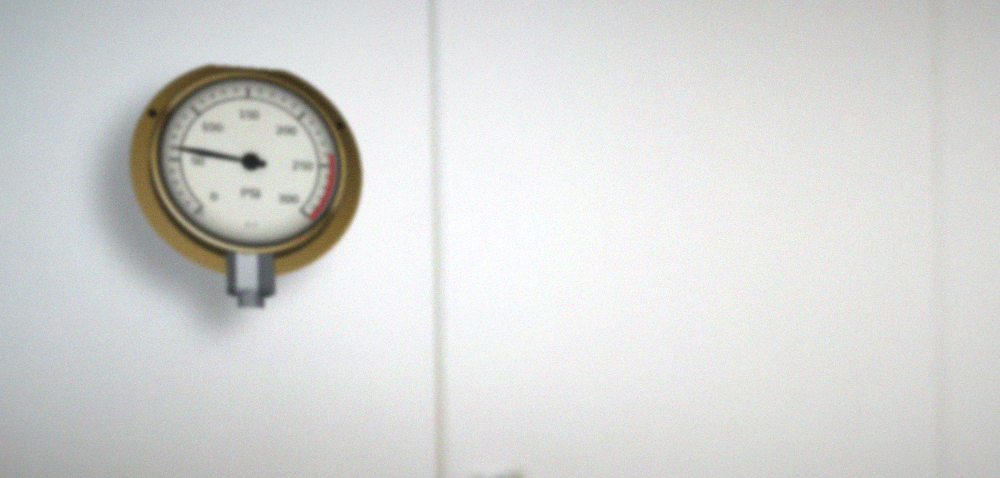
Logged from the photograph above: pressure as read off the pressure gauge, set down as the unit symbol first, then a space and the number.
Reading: psi 60
